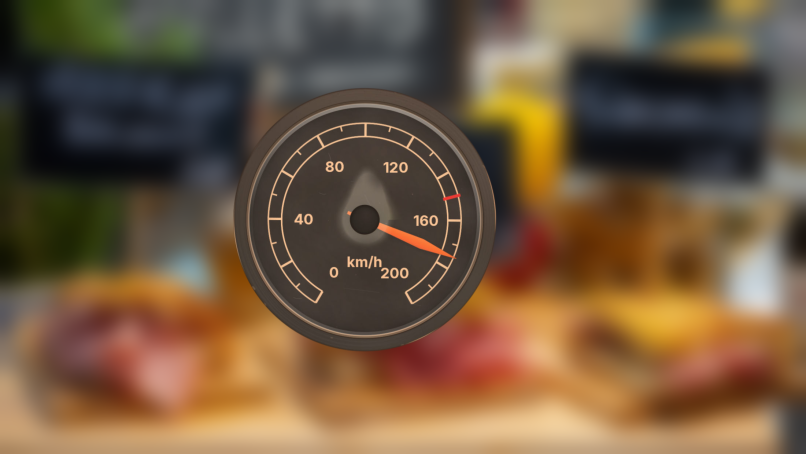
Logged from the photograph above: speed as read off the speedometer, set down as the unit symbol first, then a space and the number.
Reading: km/h 175
